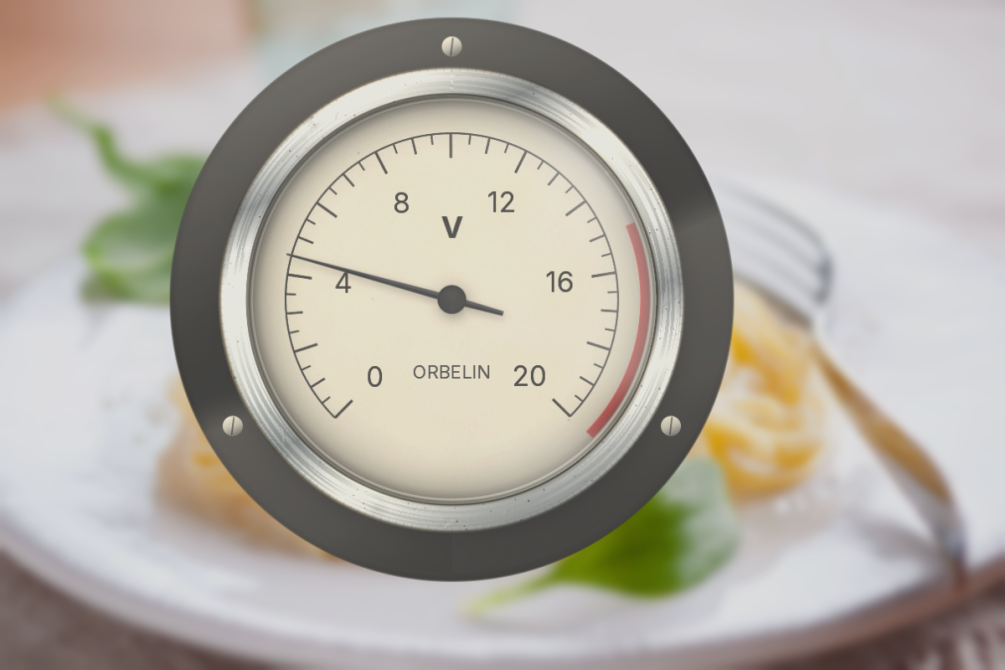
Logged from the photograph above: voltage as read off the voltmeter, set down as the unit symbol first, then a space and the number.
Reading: V 4.5
